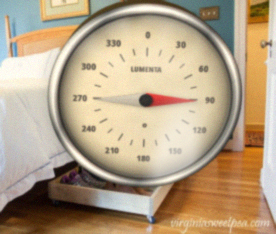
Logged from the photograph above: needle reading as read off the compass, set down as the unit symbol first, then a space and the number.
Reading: ° 90
